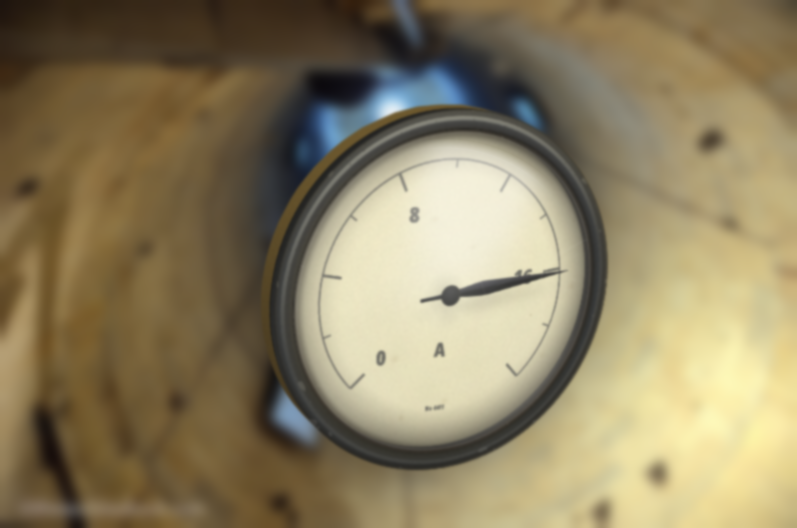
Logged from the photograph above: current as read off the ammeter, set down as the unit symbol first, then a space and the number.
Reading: A 16
